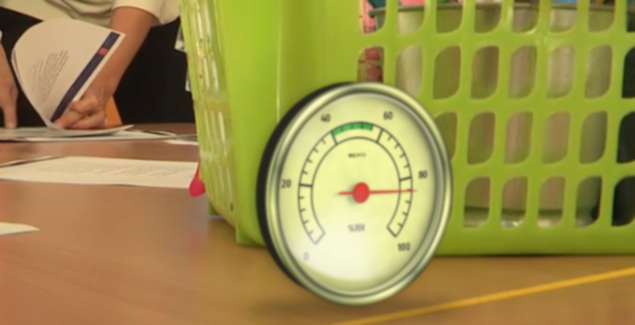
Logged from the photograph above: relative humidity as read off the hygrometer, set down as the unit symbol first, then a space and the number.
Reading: % 84
